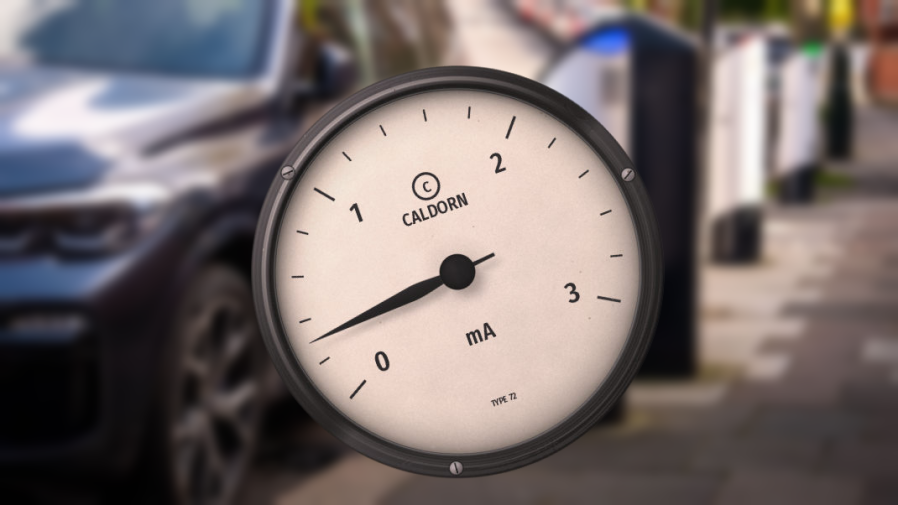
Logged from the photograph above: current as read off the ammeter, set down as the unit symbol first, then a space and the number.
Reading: mA 0.3
